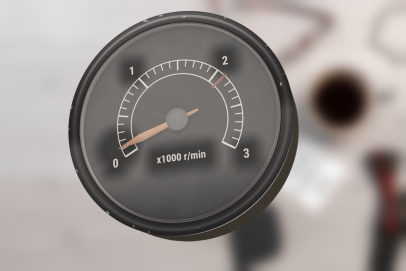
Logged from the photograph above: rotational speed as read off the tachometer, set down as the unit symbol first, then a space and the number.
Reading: rpm 100
